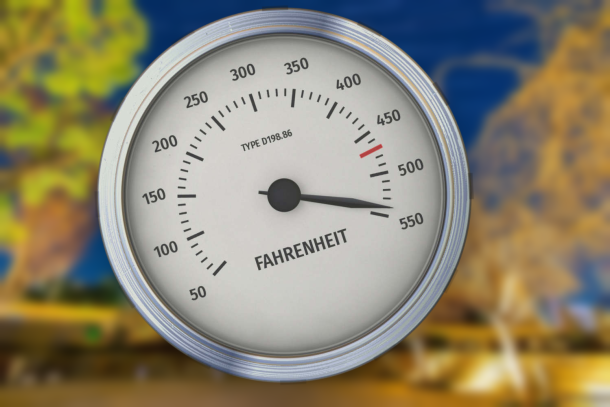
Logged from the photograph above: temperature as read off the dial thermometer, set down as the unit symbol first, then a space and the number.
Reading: °F 540
